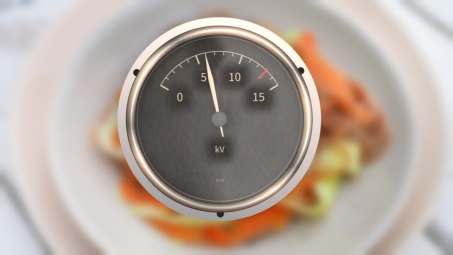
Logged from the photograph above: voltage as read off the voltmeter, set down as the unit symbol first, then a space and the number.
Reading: kV 6
